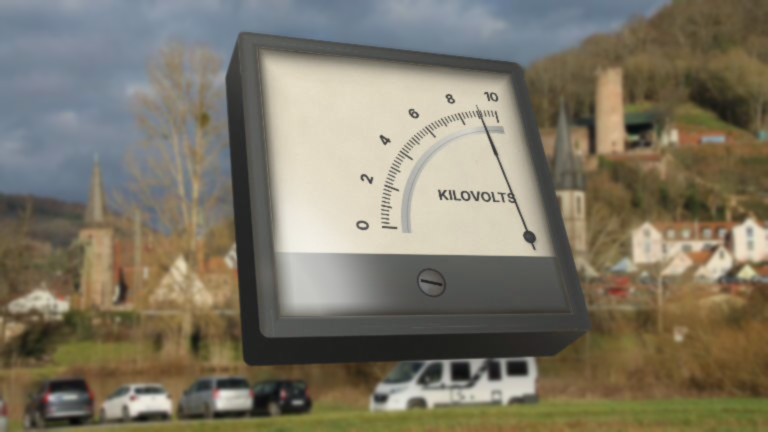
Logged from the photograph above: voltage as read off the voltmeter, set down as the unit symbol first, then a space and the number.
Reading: kV 9
